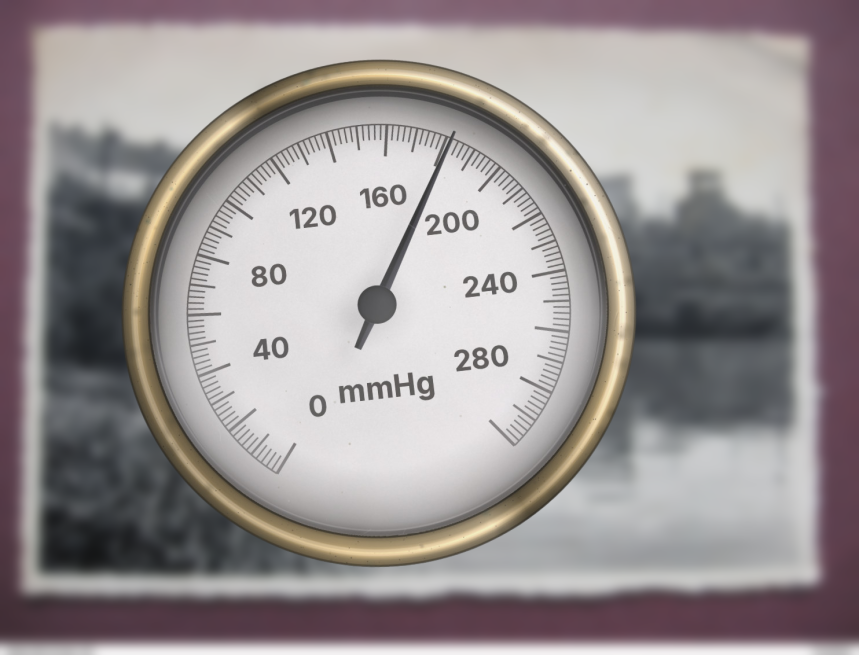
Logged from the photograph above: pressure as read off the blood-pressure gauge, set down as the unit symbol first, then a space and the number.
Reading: mmHg 182
